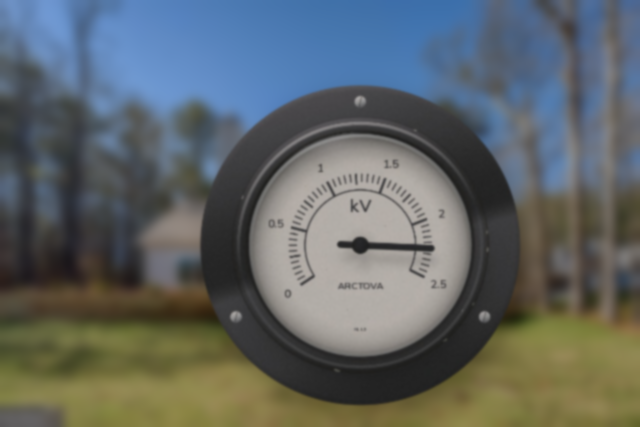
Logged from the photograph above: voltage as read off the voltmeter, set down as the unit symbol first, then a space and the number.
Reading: kV 2.25
